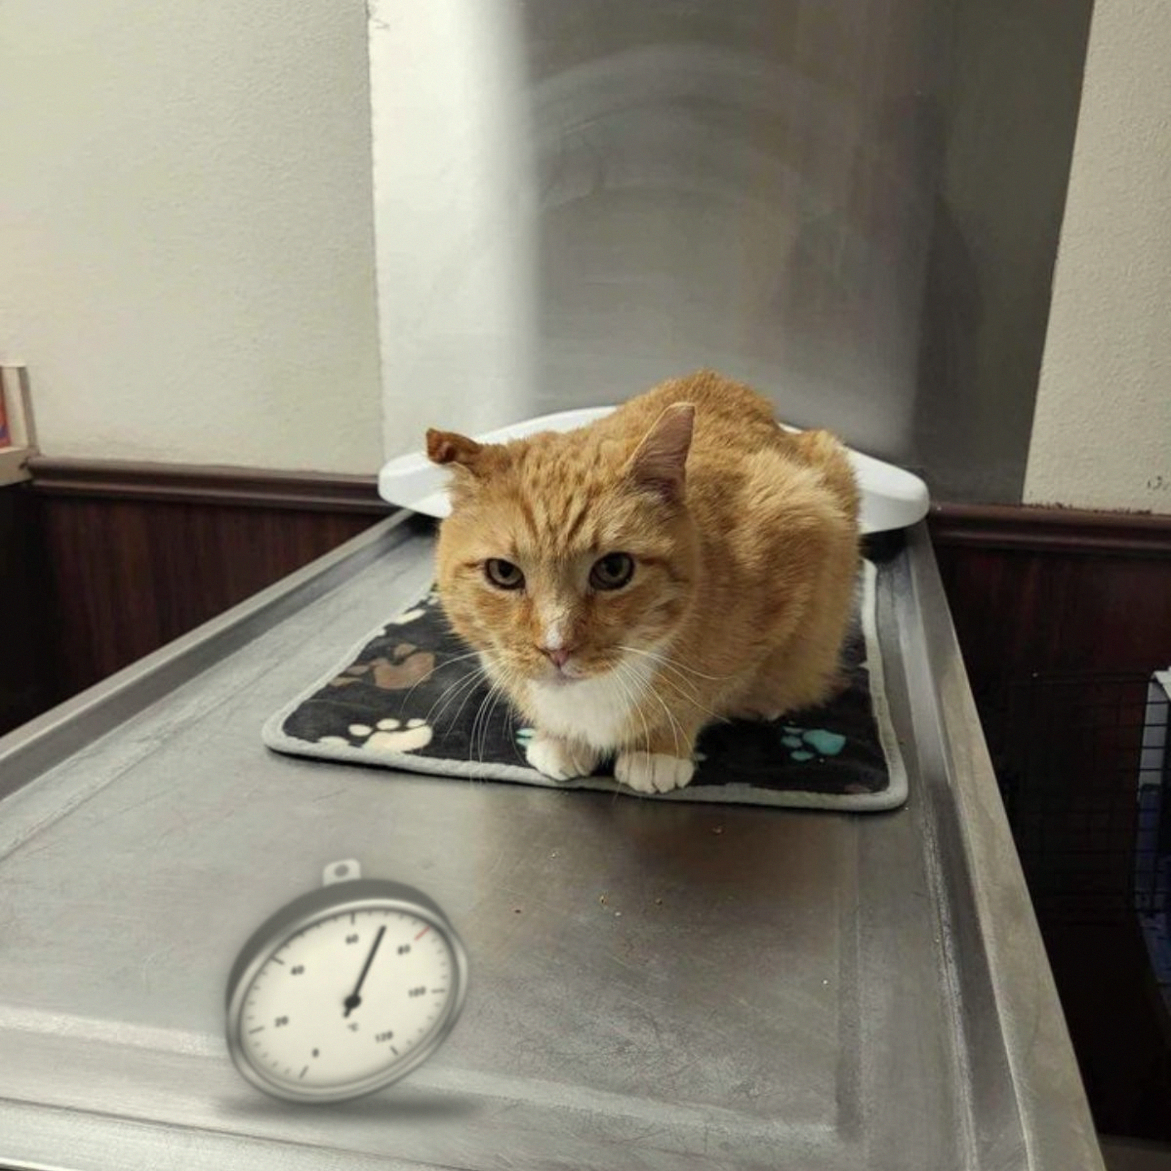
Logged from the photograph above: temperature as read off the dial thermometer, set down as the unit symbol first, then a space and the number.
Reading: °C 68
